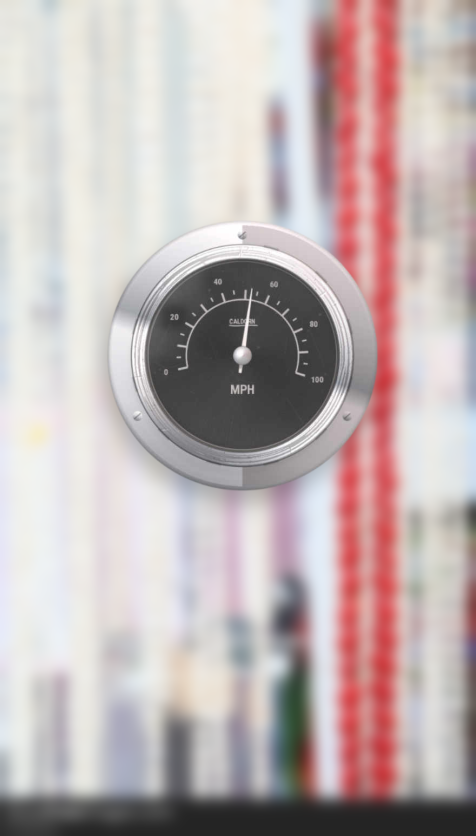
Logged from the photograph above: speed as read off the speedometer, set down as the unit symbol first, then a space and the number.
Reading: mph 52.5
